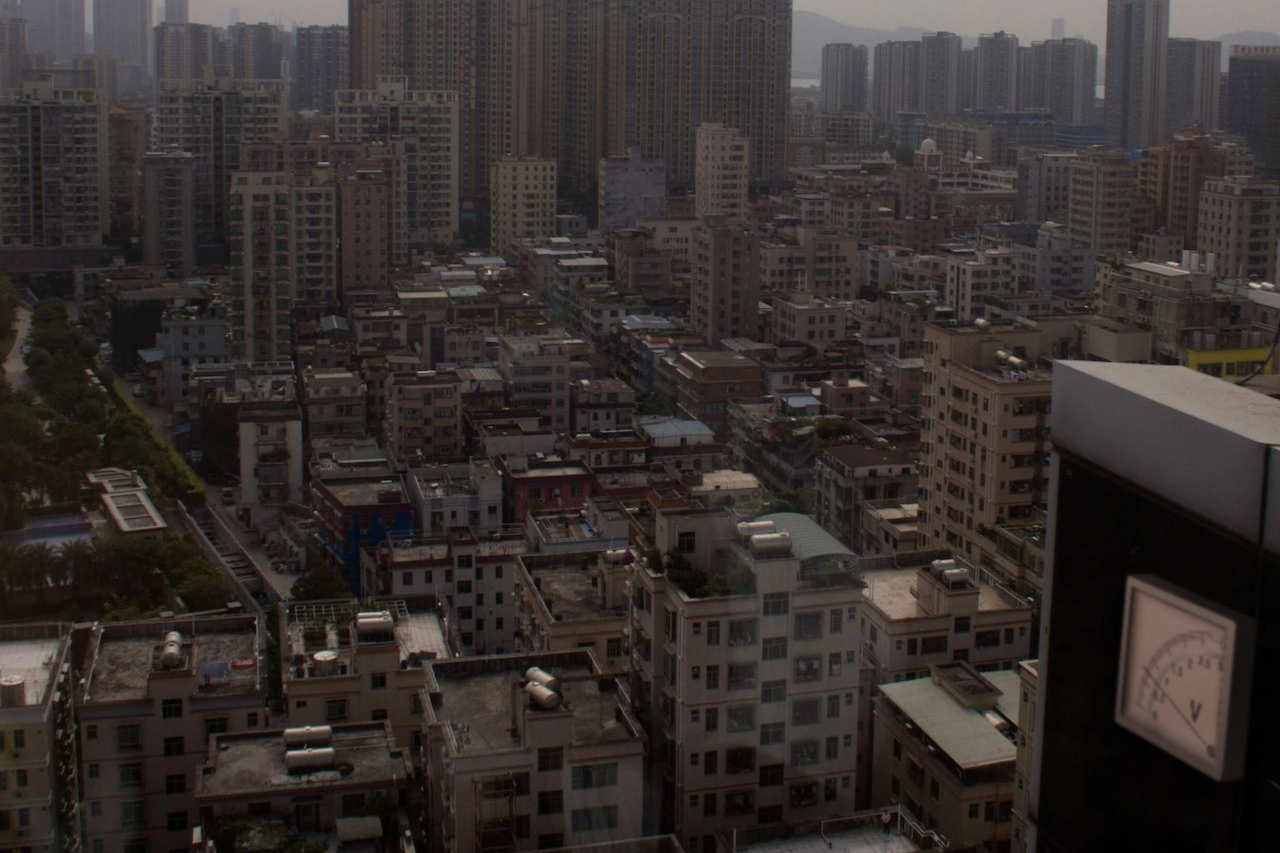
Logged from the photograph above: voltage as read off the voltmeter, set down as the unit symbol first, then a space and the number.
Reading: V 0.75
